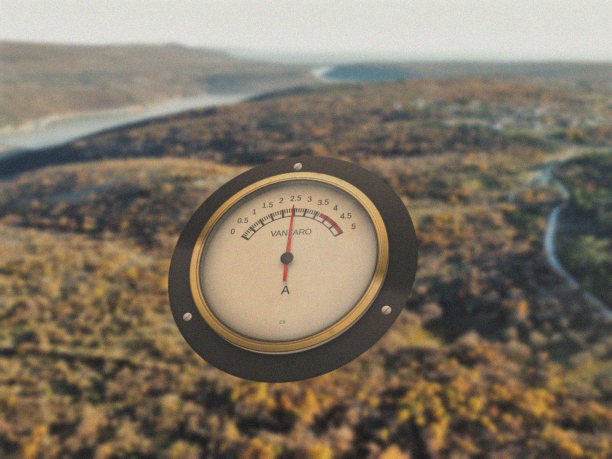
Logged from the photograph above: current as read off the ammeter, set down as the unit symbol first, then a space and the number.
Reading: A 2.5
